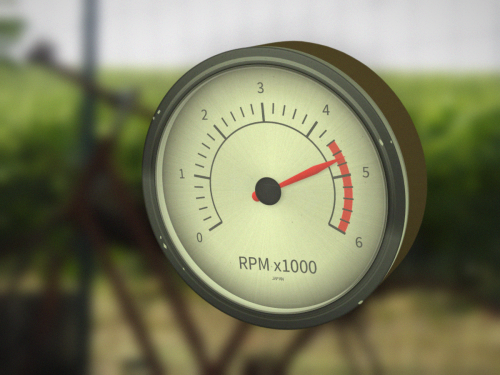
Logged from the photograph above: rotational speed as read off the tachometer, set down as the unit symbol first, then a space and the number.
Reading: rpm 4700
